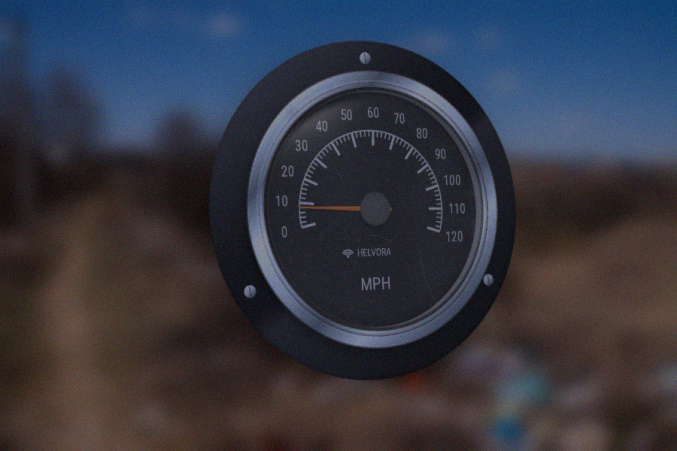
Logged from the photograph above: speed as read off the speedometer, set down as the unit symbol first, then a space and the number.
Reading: mph 8
